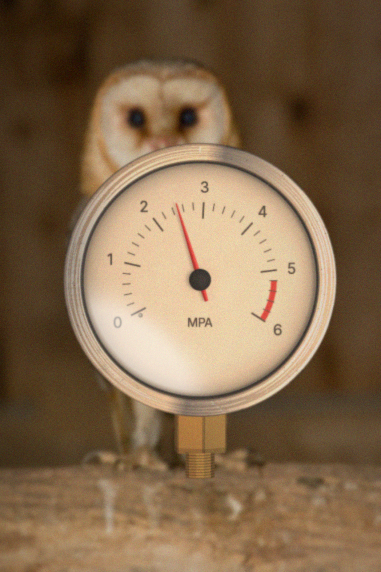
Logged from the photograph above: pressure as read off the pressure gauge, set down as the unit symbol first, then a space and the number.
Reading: MPa 2.5
